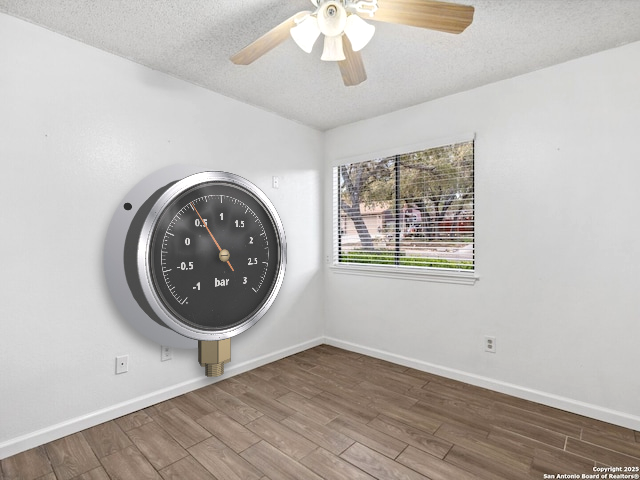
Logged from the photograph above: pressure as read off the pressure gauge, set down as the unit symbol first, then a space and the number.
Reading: bar 0.5
